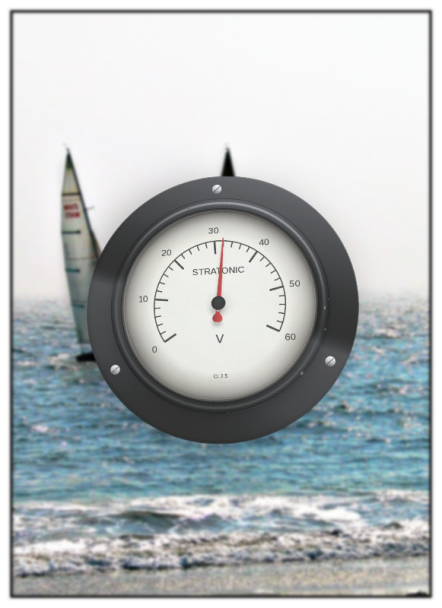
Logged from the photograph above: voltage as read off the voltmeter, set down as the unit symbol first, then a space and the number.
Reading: V 32
